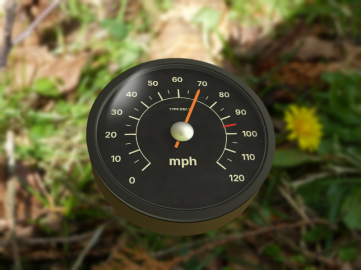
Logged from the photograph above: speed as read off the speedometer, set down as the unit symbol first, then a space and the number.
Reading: mph 70
